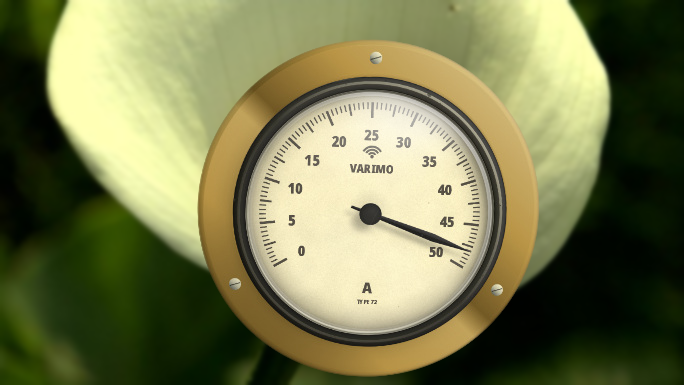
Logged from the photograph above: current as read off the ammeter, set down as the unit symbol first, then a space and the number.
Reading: A 48
